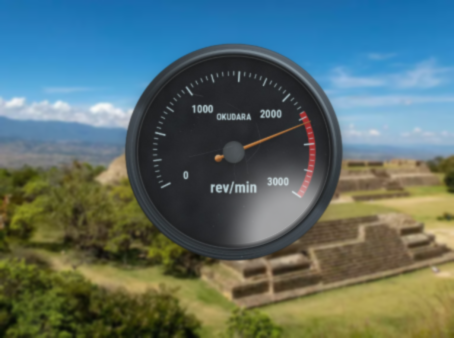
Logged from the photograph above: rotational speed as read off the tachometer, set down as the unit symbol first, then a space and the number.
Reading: rpm 2300
